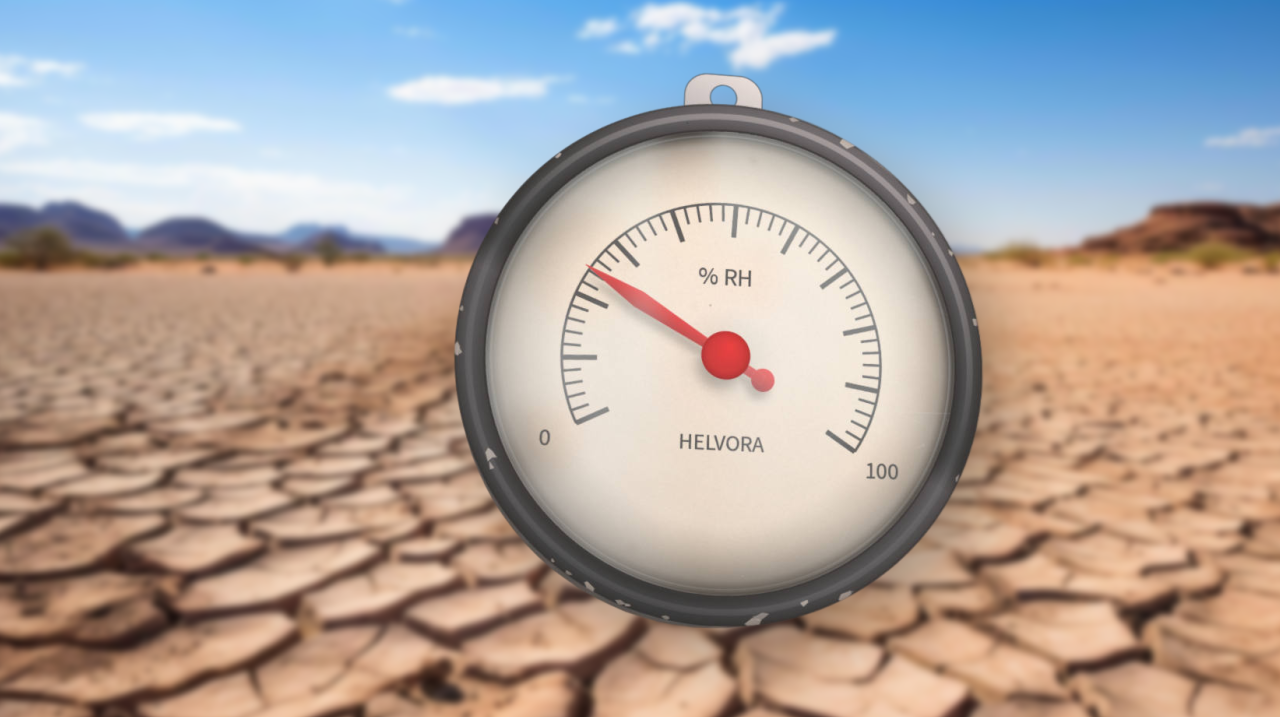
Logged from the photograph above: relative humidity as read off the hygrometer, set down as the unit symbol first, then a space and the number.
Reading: % 24
